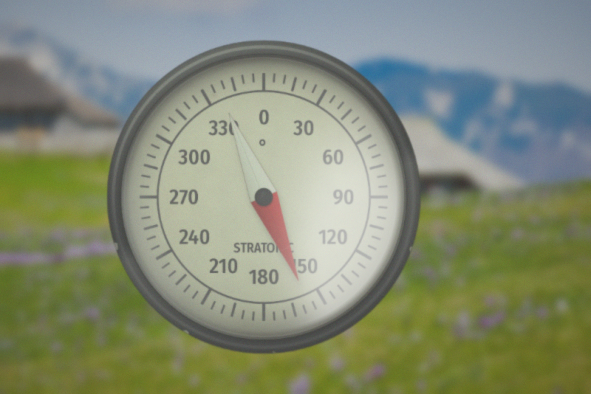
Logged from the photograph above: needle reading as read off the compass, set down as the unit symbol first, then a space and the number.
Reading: ° 157.5
